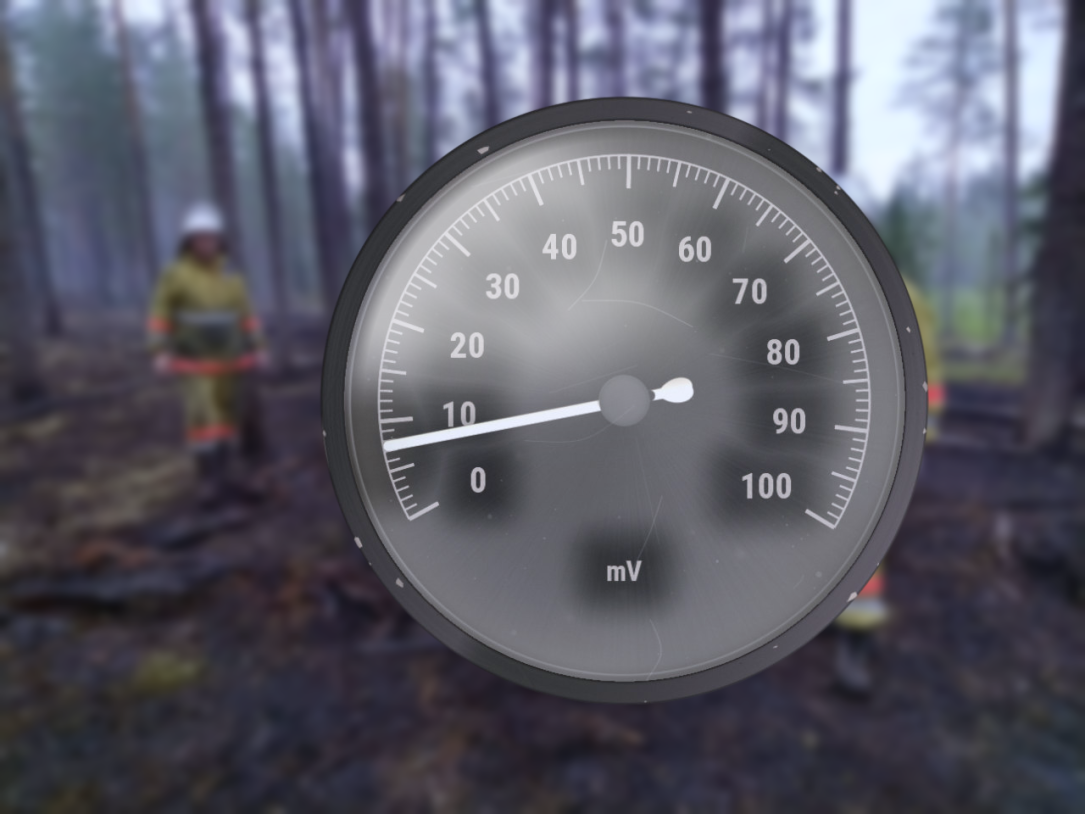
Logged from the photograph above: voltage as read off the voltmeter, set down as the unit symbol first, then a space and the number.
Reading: mV 7.5
